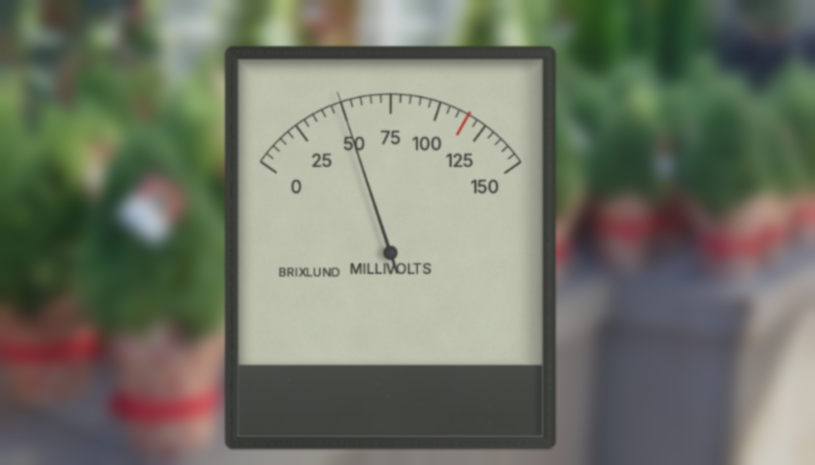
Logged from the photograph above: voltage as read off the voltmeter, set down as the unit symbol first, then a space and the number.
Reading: mV 50
